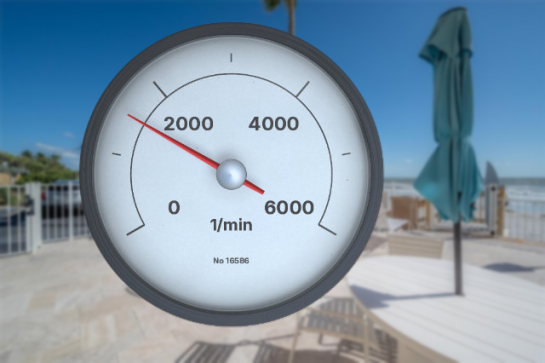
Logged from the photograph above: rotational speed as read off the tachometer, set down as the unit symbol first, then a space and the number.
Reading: rpm 1500
